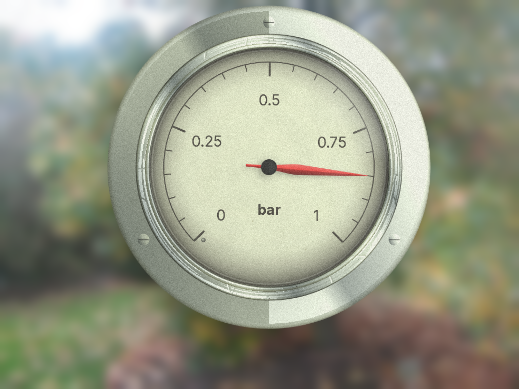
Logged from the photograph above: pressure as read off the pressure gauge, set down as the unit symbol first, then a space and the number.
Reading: bar 0.85
